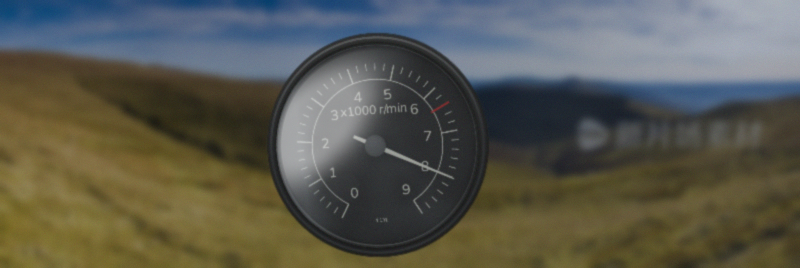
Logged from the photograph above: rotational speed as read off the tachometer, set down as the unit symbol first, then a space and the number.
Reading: rpm 8000
